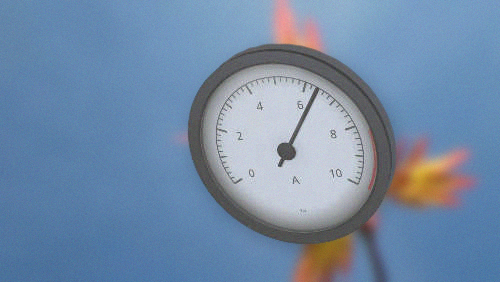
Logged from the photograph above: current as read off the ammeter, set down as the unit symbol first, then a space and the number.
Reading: A 6.4
